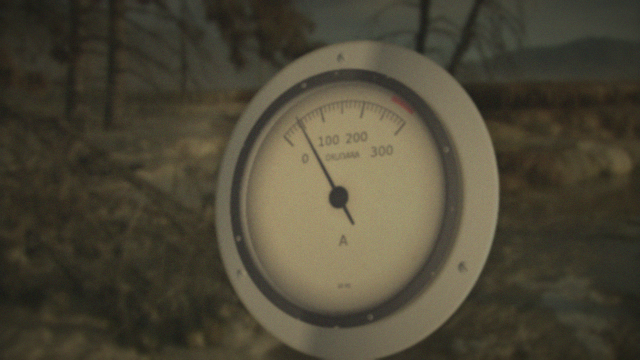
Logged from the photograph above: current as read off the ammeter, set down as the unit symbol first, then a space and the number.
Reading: A 50
